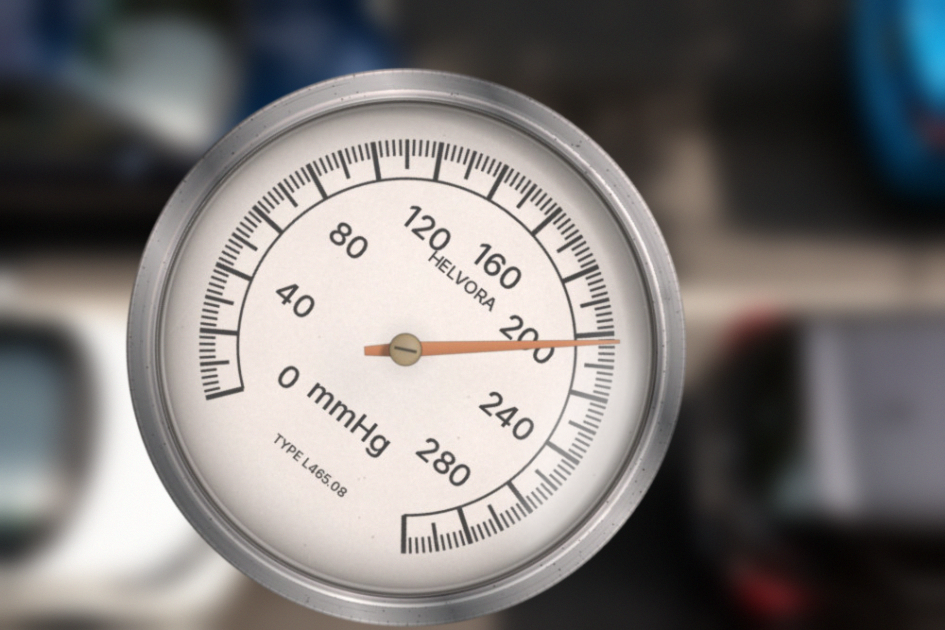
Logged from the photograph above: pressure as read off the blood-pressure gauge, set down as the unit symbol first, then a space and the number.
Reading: mmHg 202
